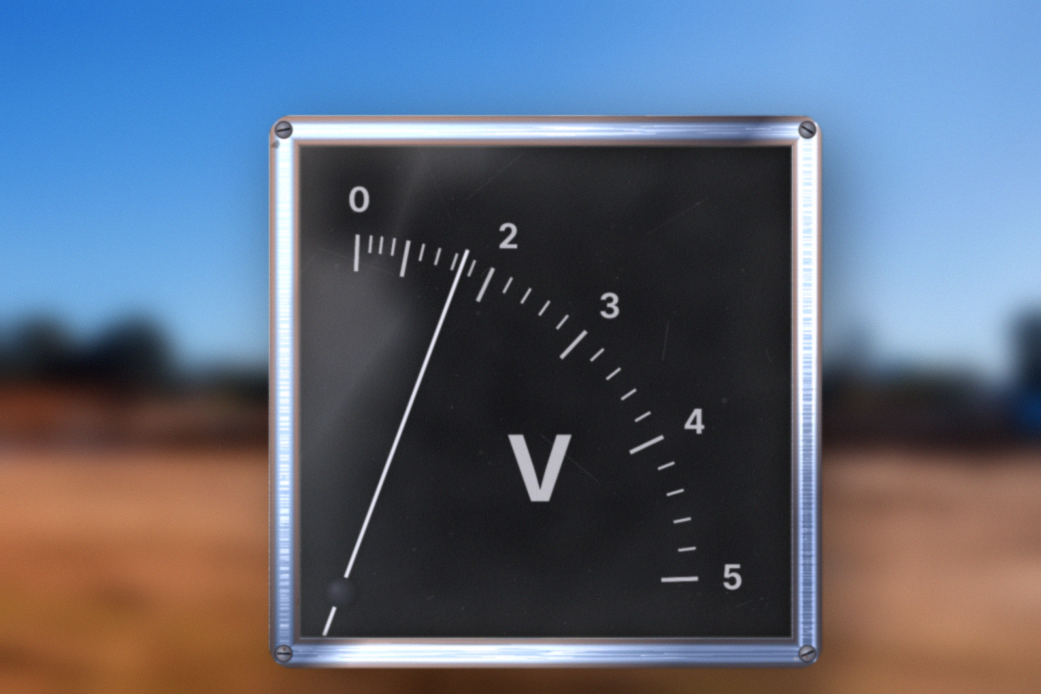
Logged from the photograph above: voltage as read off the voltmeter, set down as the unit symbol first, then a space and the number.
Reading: V 1.7
